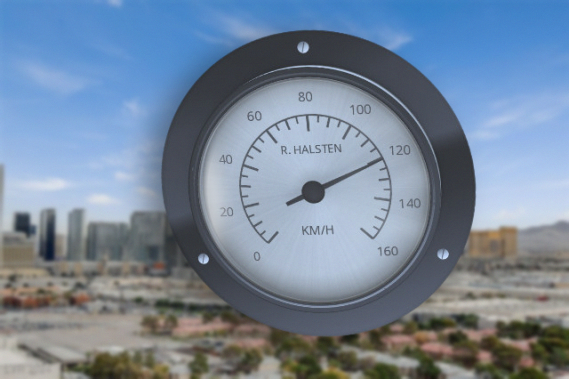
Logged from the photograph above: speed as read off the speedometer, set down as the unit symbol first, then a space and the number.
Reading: km/h 120
